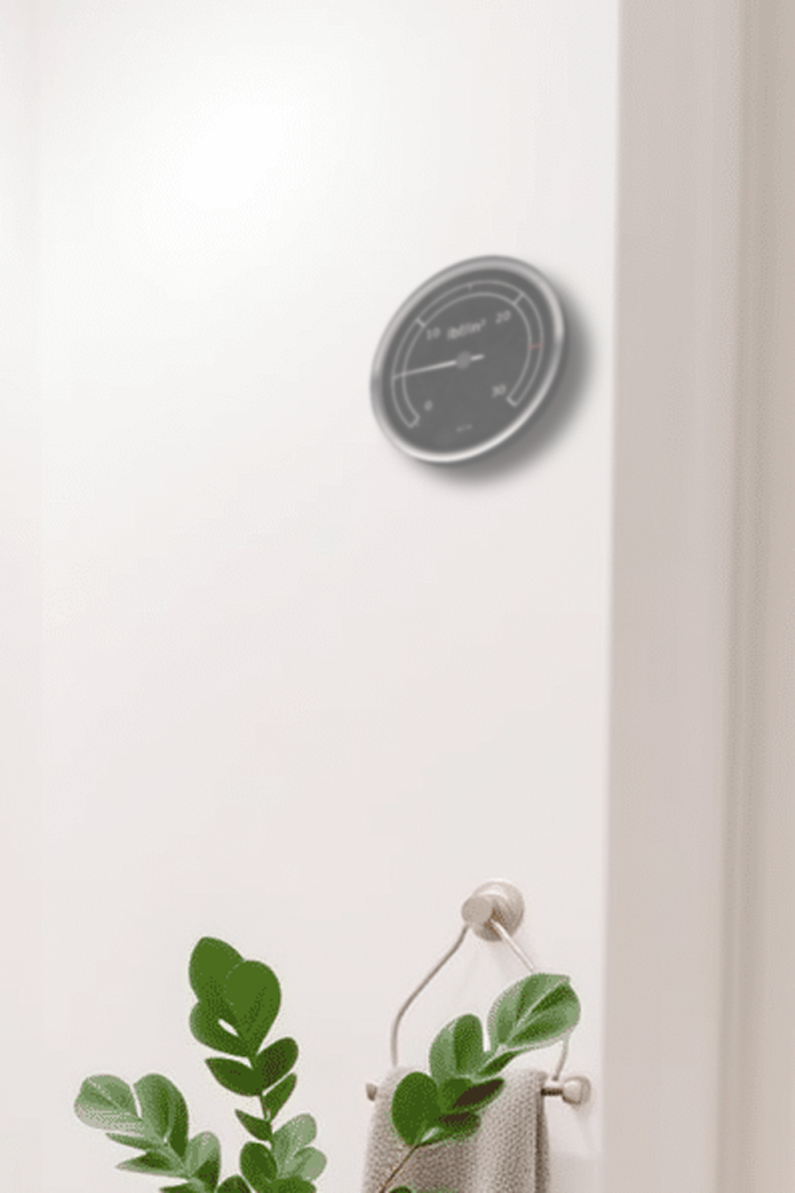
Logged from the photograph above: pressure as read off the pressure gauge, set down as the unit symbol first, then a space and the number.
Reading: psi 5
